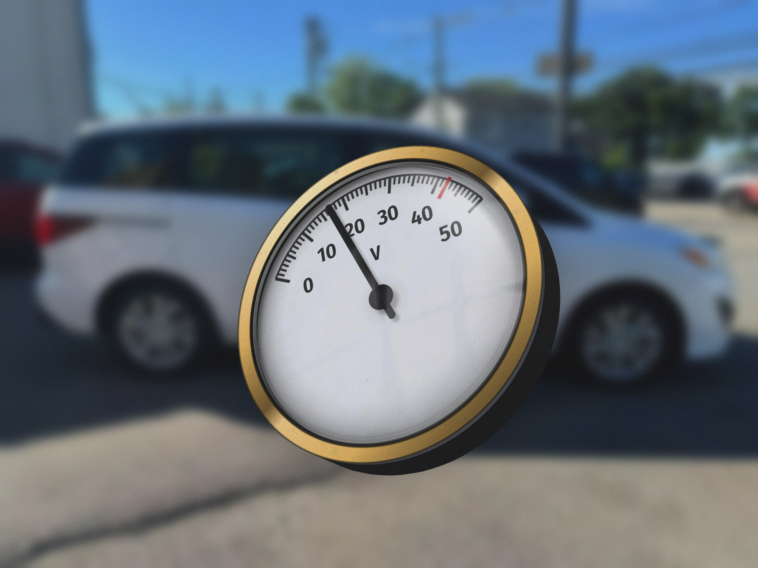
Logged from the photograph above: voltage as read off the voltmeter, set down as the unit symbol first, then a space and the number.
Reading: V 17
